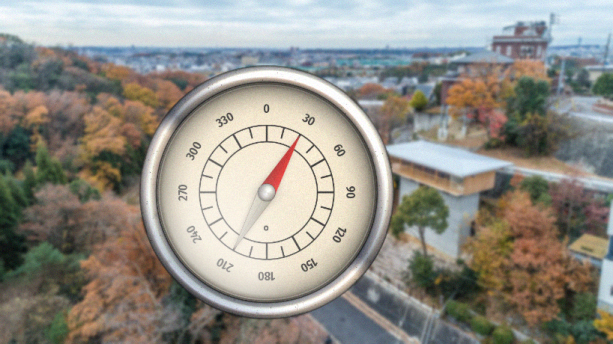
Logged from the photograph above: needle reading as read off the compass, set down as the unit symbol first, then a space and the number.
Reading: ° 30
